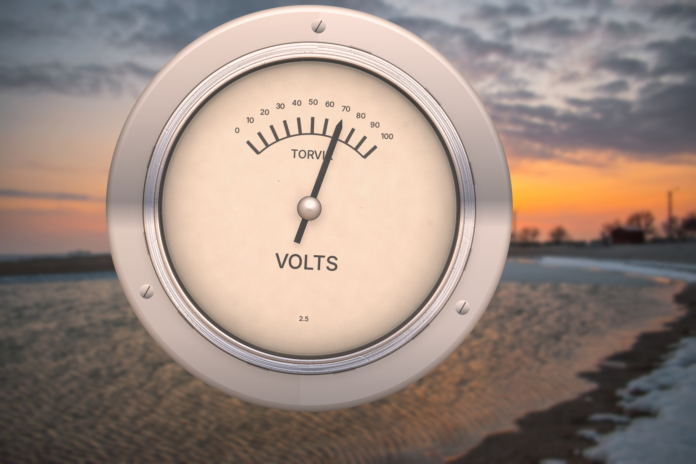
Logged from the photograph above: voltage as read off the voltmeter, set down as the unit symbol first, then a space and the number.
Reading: V 70
